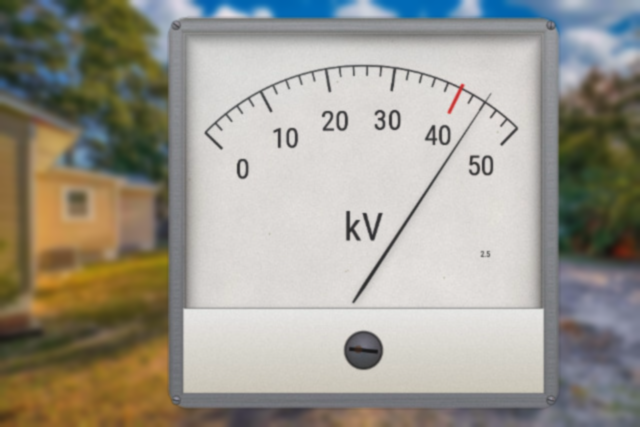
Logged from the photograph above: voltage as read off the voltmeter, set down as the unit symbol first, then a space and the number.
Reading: kV 44
